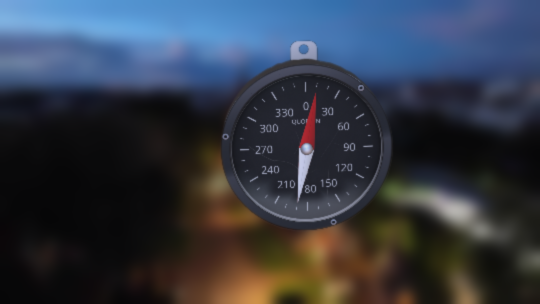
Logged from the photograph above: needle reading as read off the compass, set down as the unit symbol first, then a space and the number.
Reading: ° 10
